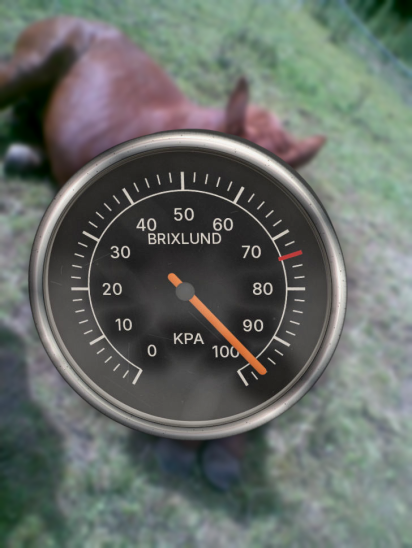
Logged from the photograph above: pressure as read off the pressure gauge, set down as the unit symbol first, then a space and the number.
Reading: kPa 96
